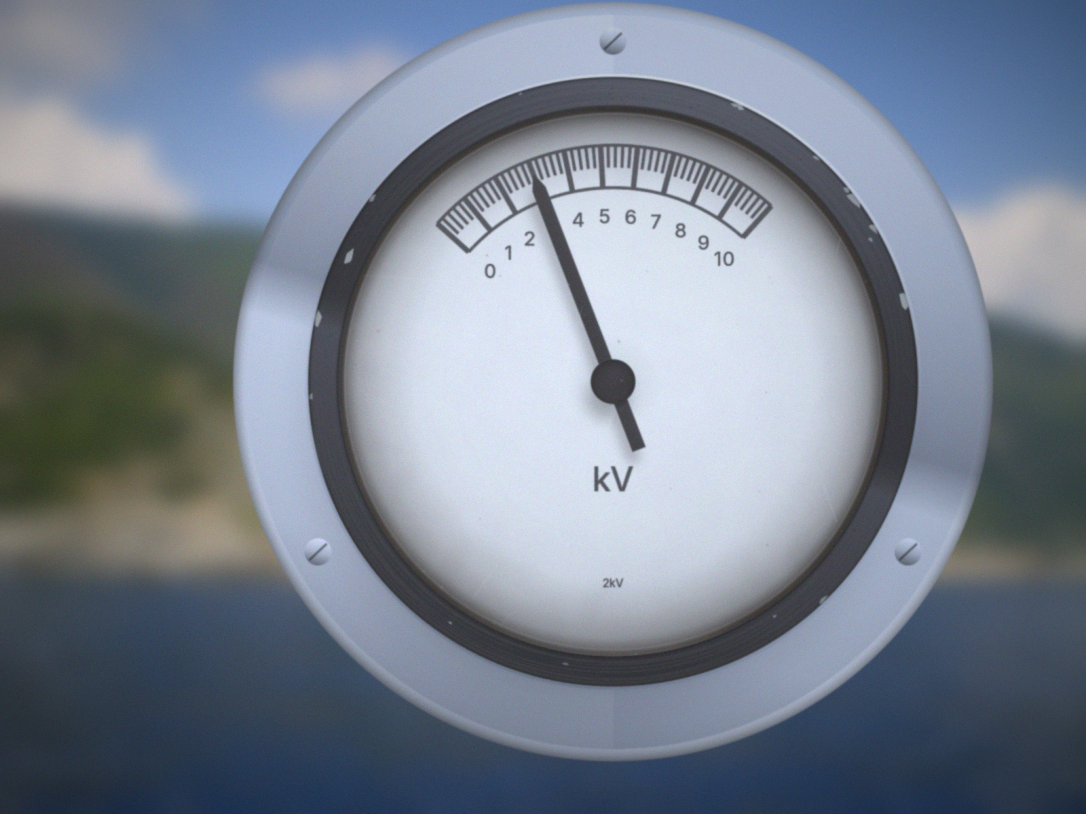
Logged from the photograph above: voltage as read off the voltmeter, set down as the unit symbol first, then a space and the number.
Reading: kV 3
